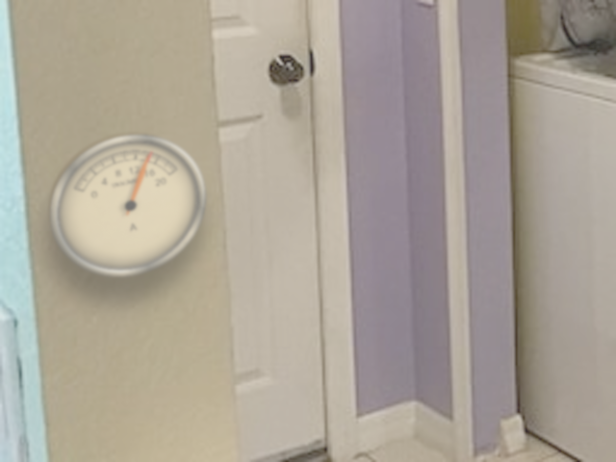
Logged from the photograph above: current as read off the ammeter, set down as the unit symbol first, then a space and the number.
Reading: A 14
